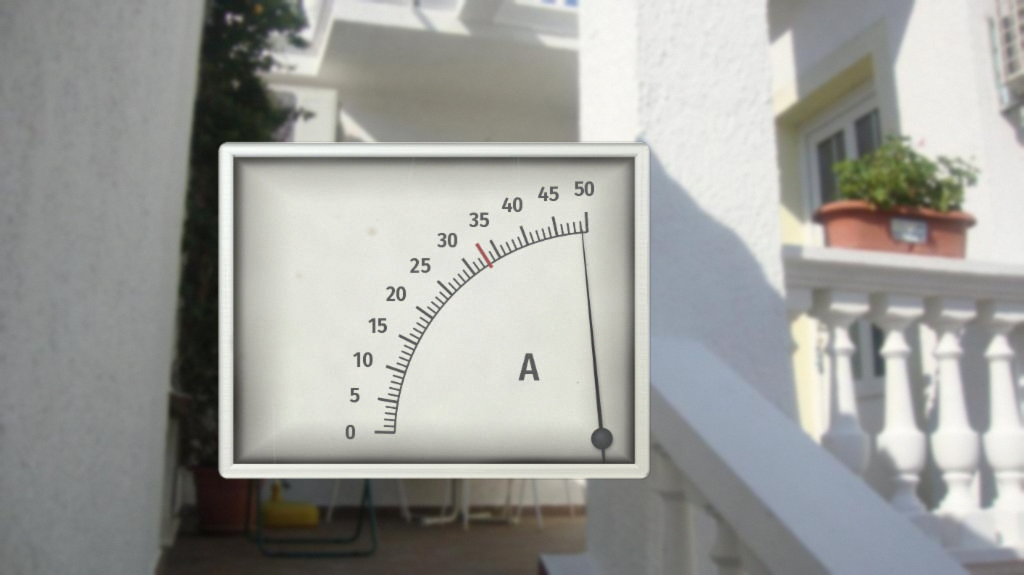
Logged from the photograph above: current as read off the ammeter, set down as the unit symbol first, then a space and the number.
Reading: A 49
